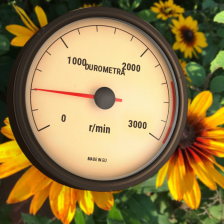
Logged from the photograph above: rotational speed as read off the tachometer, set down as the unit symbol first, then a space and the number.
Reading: rpm 400
